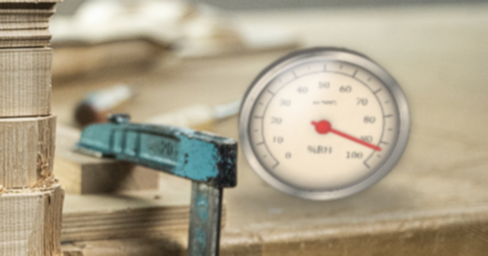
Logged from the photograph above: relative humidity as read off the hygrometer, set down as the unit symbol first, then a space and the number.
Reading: % 92.5
